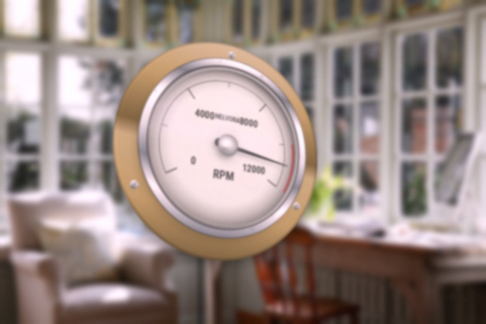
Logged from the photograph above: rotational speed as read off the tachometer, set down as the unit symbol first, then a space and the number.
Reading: rpm 11000
